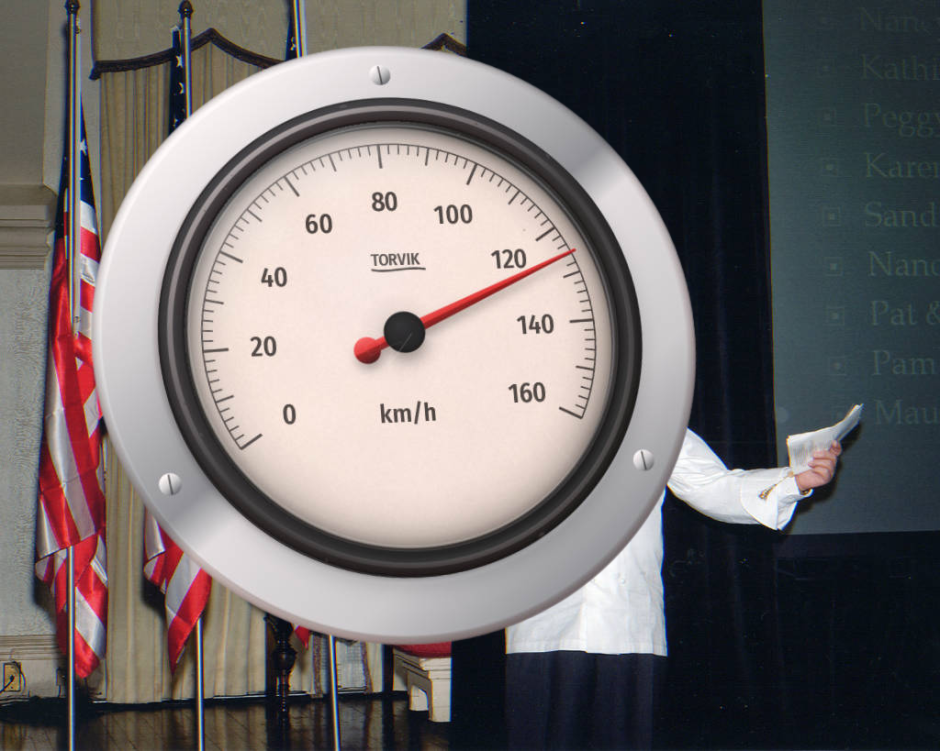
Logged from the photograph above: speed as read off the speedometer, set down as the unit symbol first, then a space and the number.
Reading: km/h 126
